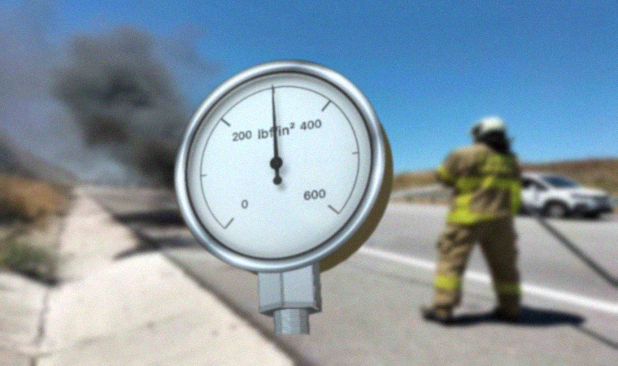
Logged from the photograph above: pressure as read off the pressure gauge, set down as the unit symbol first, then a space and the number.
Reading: psi 300
